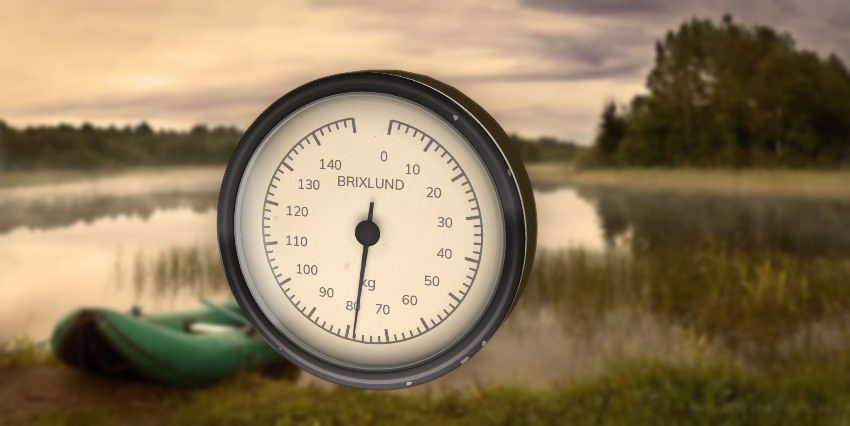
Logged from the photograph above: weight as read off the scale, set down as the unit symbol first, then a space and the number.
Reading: kg 78
